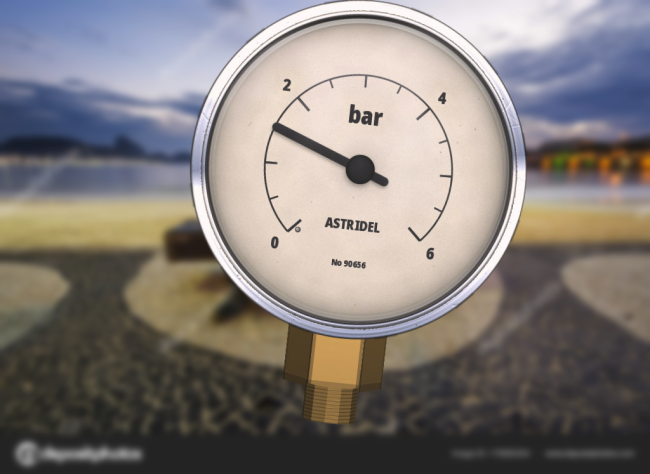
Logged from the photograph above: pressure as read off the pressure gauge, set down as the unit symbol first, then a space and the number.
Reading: bar 1.5
